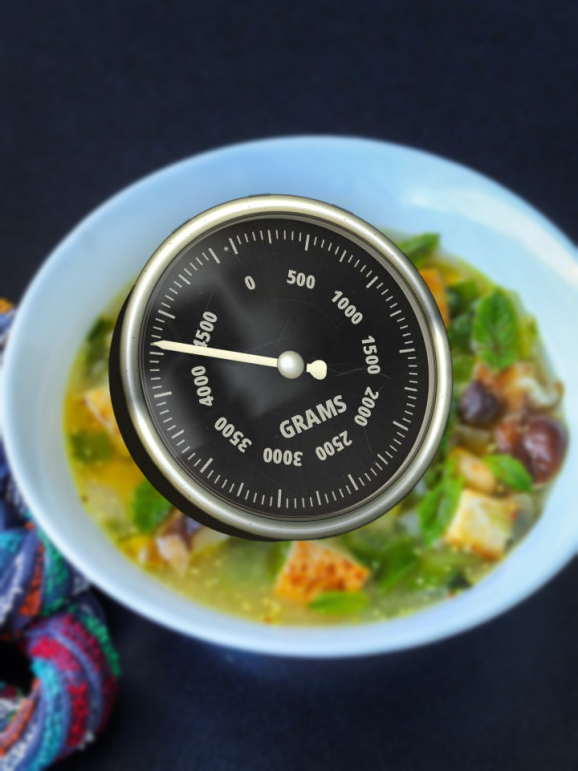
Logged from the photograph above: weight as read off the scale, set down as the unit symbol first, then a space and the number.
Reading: g 4300
